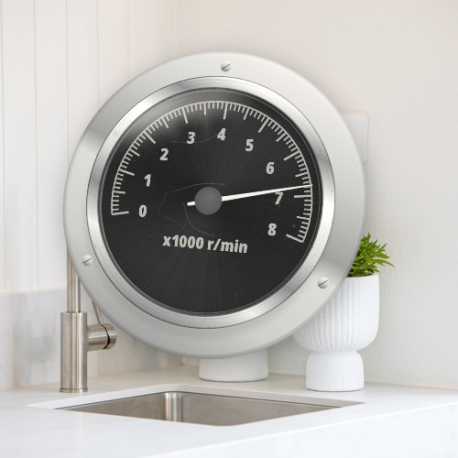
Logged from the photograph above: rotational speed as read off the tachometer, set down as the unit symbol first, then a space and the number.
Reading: rpm 6800
